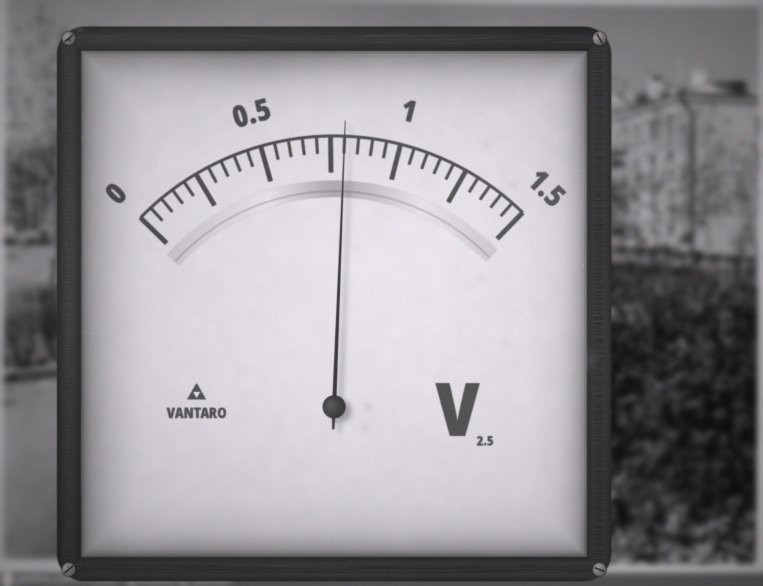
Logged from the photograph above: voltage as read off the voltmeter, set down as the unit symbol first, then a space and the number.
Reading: V 0.8
